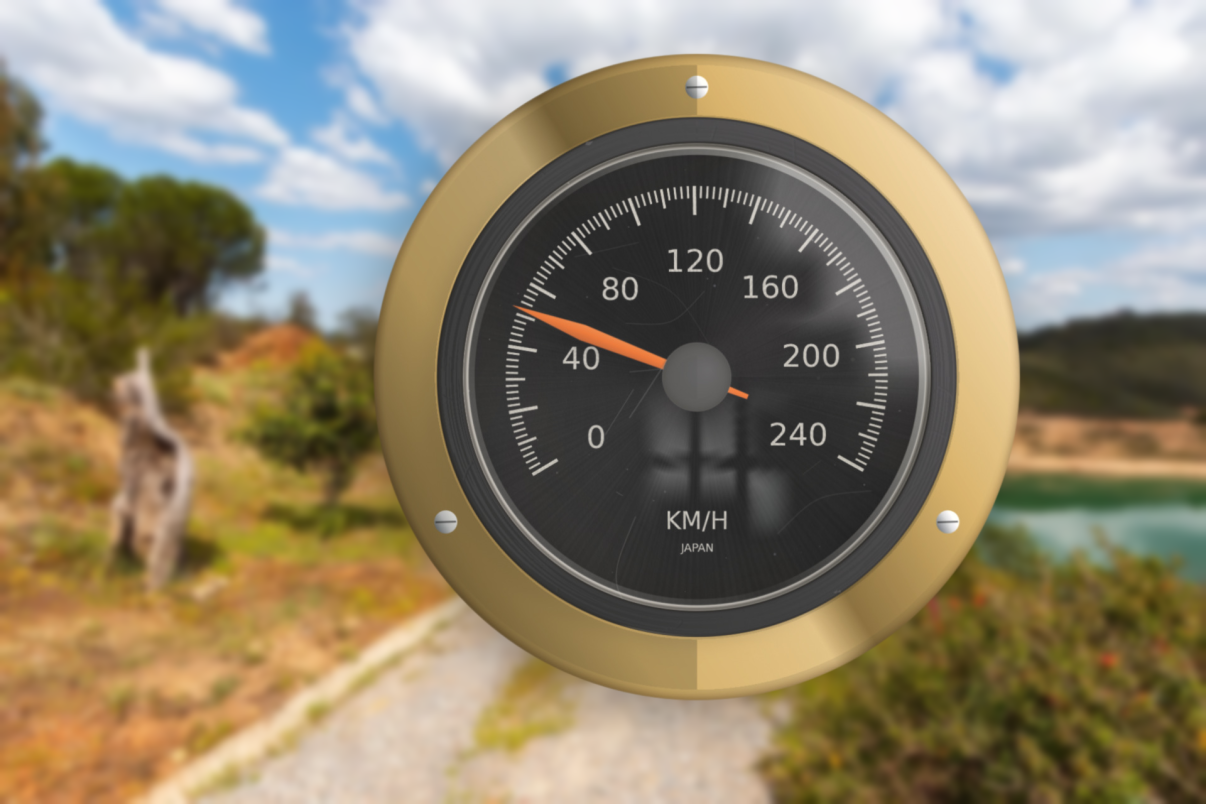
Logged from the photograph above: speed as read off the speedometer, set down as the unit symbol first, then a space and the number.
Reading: km/h 52
